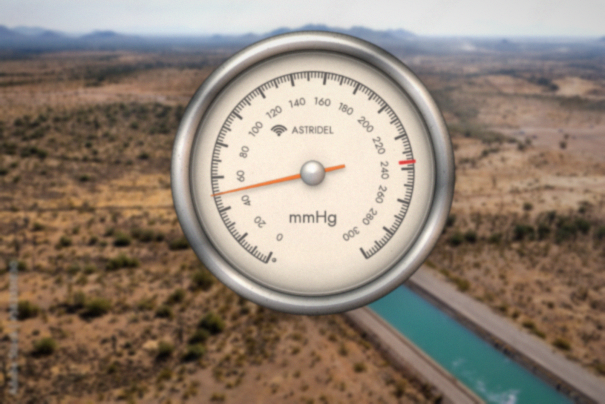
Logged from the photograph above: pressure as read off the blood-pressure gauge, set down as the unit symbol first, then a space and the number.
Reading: mmHg 50
